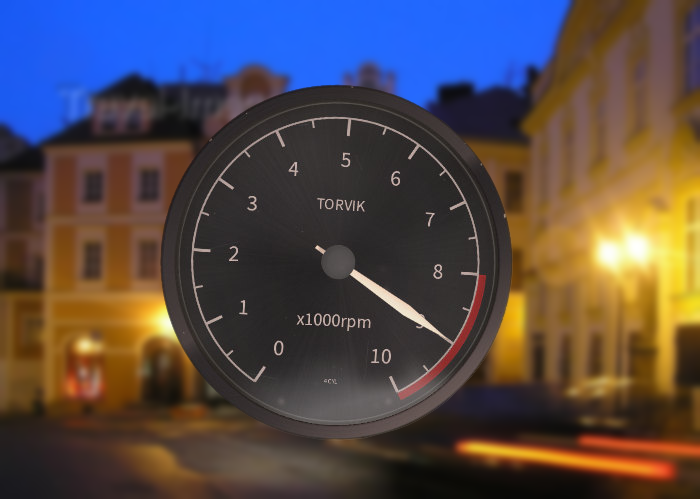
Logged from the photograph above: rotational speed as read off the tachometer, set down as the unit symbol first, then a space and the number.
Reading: rpm 9000
